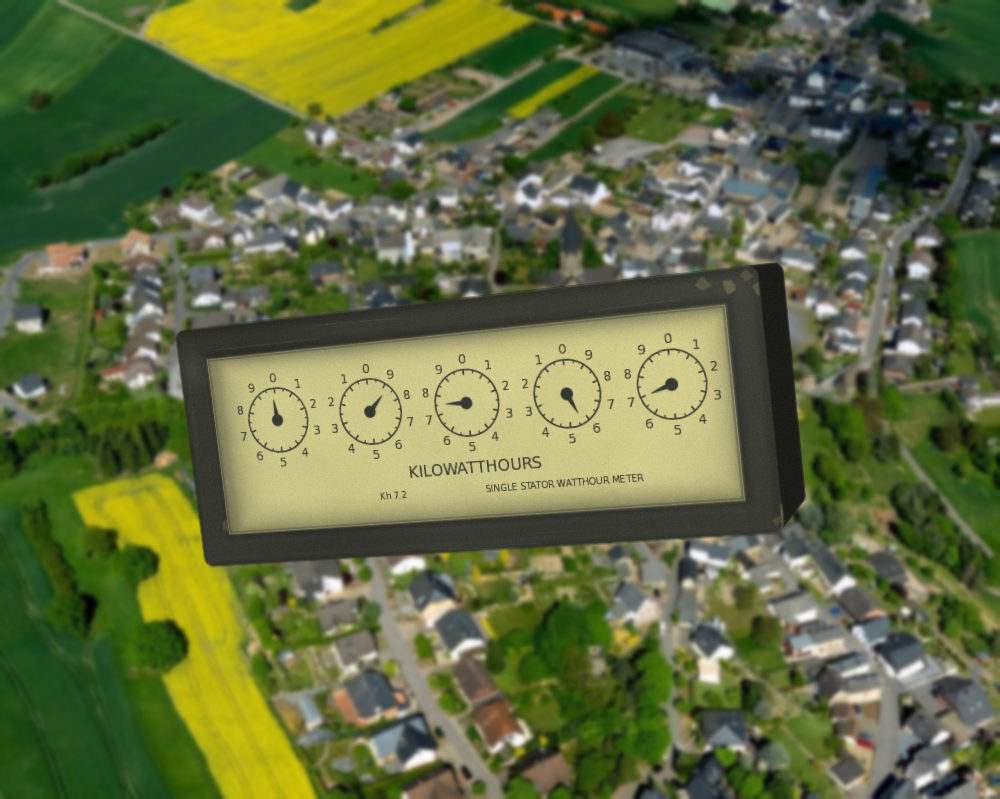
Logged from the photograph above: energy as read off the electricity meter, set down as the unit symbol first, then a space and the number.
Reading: kWh 98757
